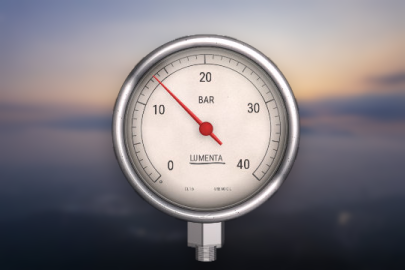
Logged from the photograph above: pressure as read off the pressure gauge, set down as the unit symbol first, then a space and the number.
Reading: bar 13.5
